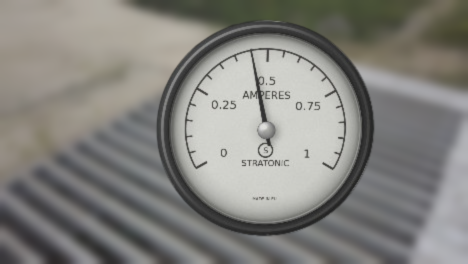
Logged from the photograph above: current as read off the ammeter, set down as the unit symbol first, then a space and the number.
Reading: A 0.45
